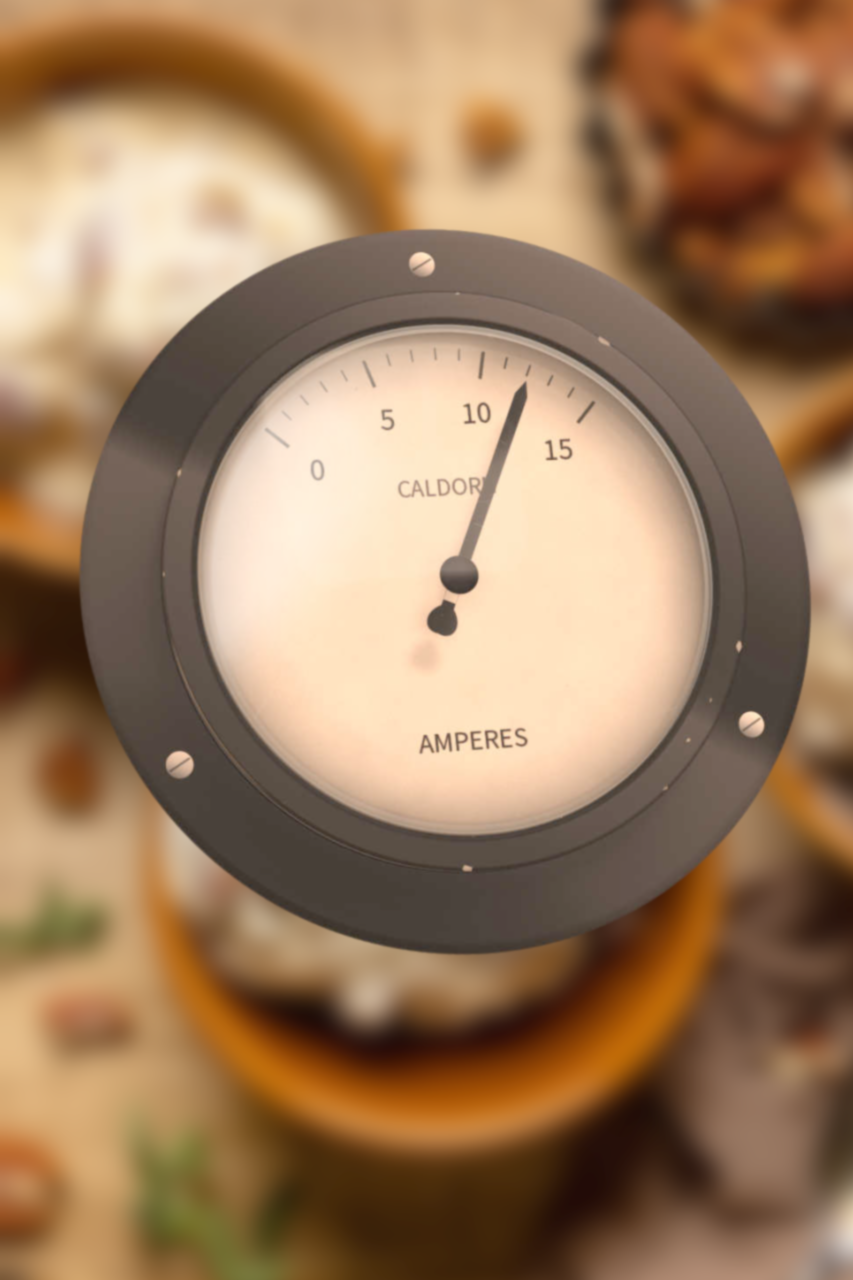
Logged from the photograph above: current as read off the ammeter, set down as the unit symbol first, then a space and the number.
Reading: A 12
